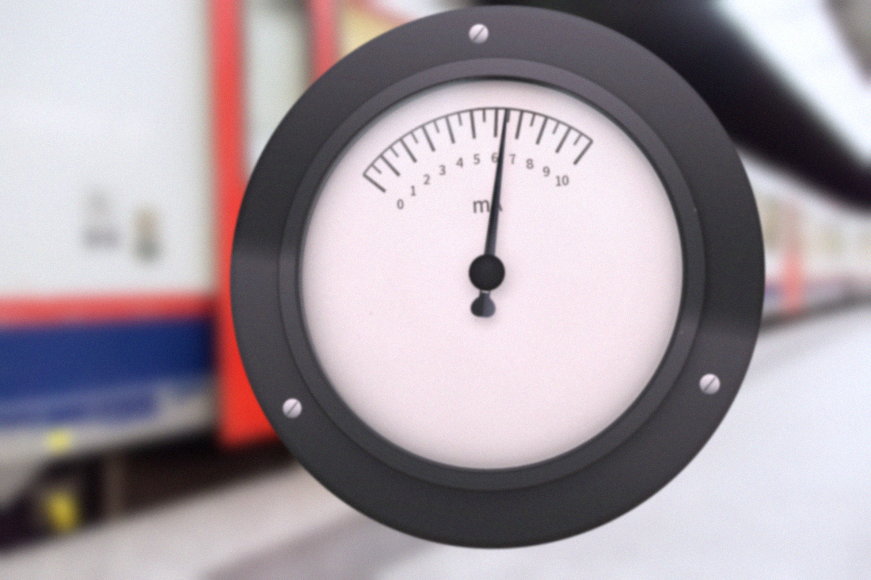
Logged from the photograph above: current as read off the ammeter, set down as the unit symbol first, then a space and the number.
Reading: mA 6.5
